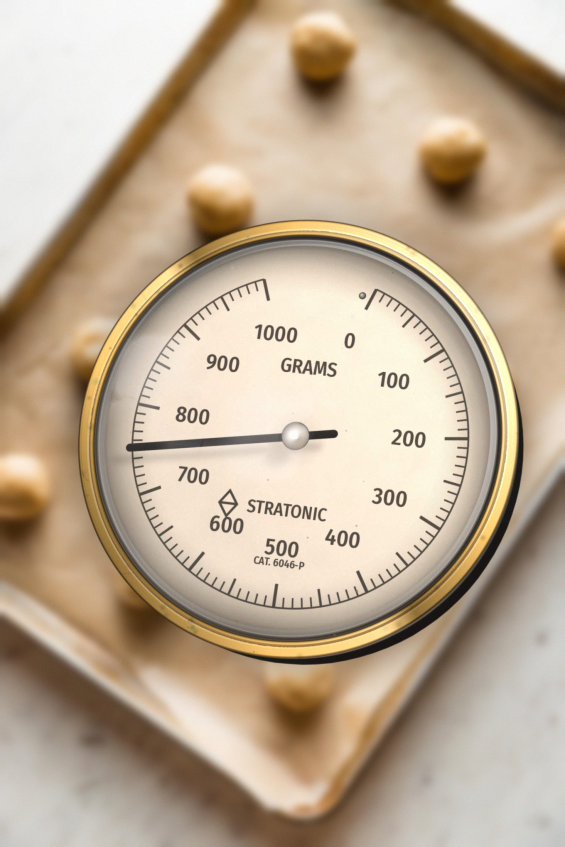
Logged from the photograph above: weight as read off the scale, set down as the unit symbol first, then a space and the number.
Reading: g 750
